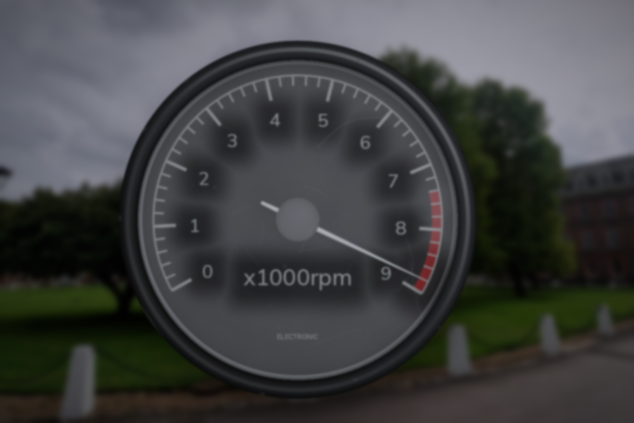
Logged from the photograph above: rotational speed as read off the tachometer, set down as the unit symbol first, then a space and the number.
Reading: rpm 8800
